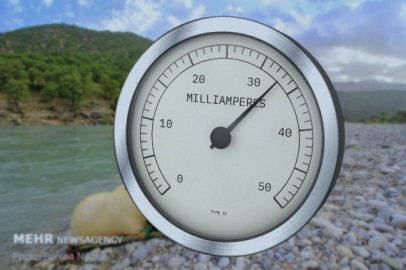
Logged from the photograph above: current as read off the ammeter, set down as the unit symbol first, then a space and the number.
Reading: mA 33
